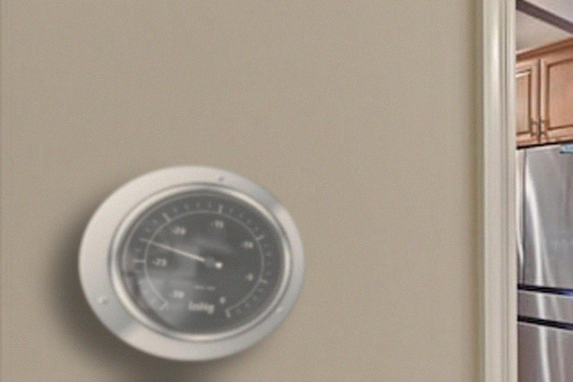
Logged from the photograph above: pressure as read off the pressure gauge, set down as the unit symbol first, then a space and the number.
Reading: inHg -23
